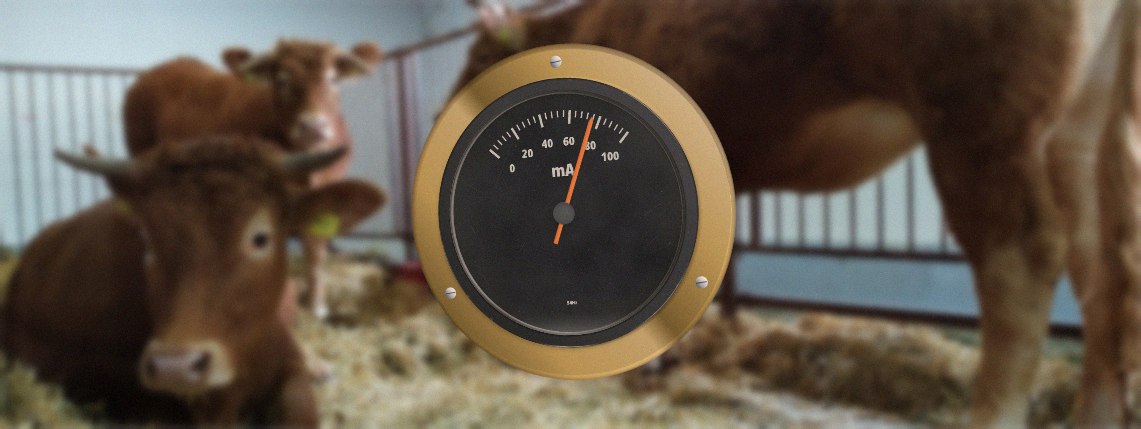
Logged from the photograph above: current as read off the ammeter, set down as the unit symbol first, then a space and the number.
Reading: mA 76
